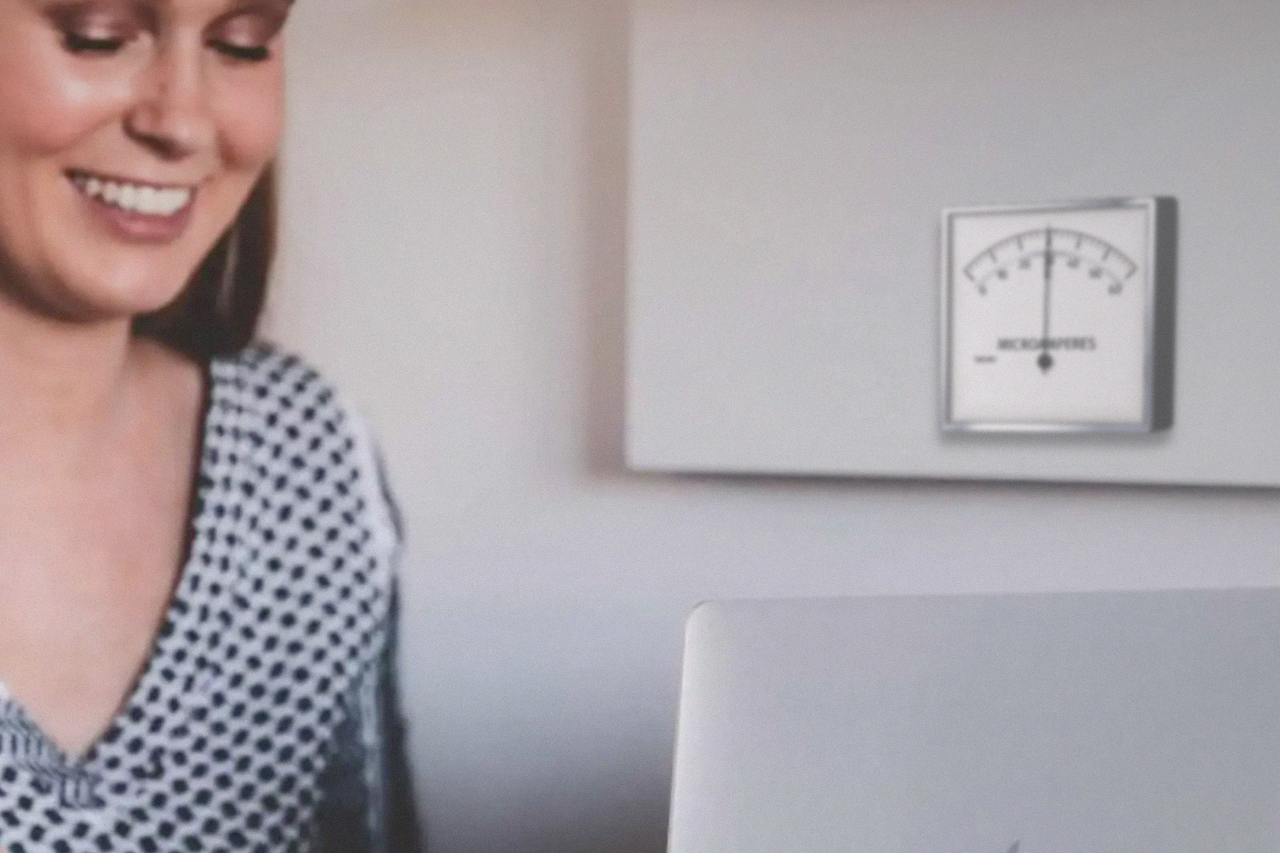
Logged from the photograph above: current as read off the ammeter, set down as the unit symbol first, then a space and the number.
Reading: µA 30
